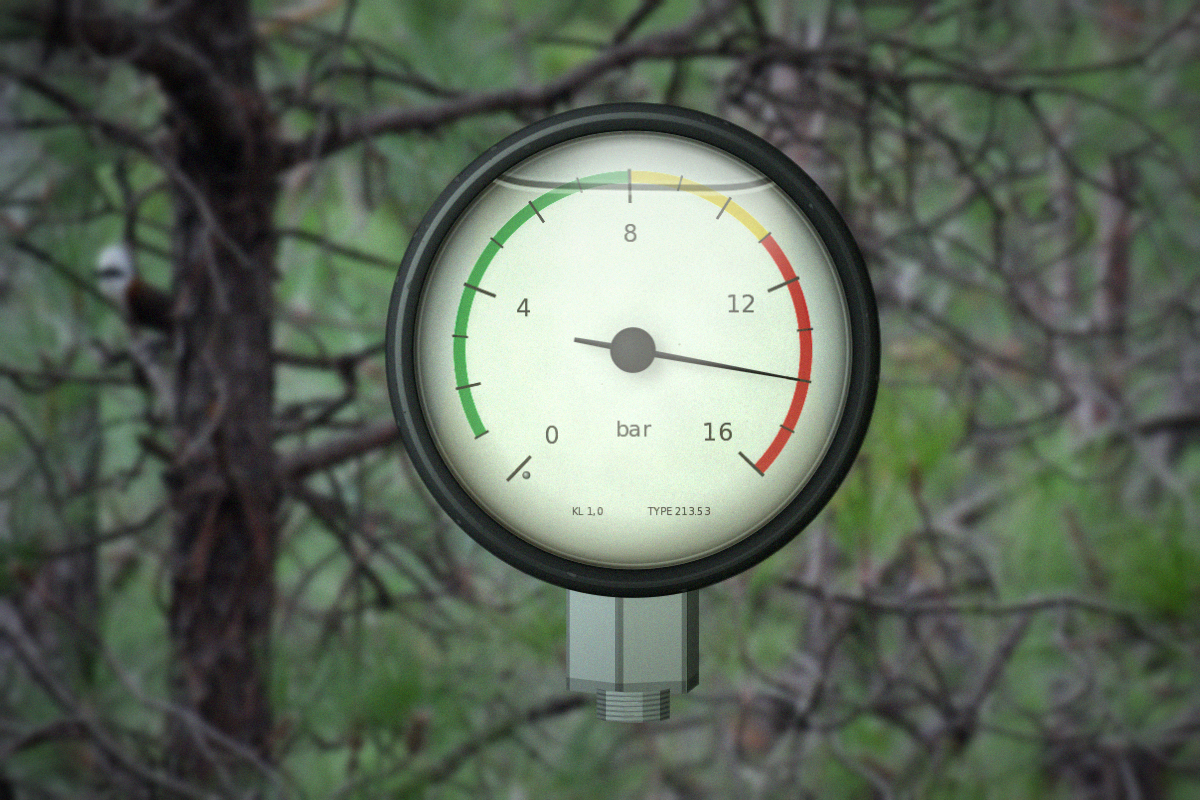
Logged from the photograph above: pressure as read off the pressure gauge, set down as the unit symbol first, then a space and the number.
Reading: bar 14
